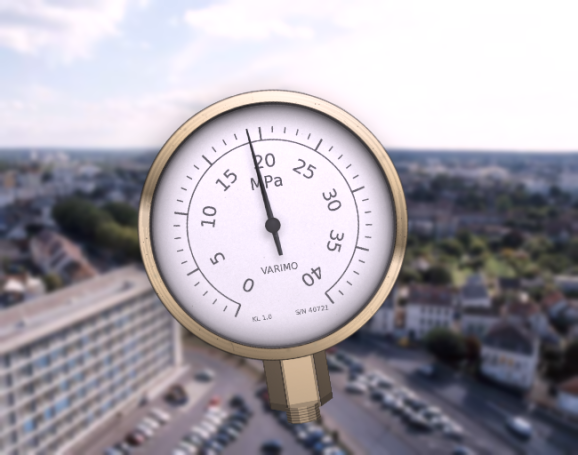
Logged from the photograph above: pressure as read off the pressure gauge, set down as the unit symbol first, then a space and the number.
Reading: MPa 19
